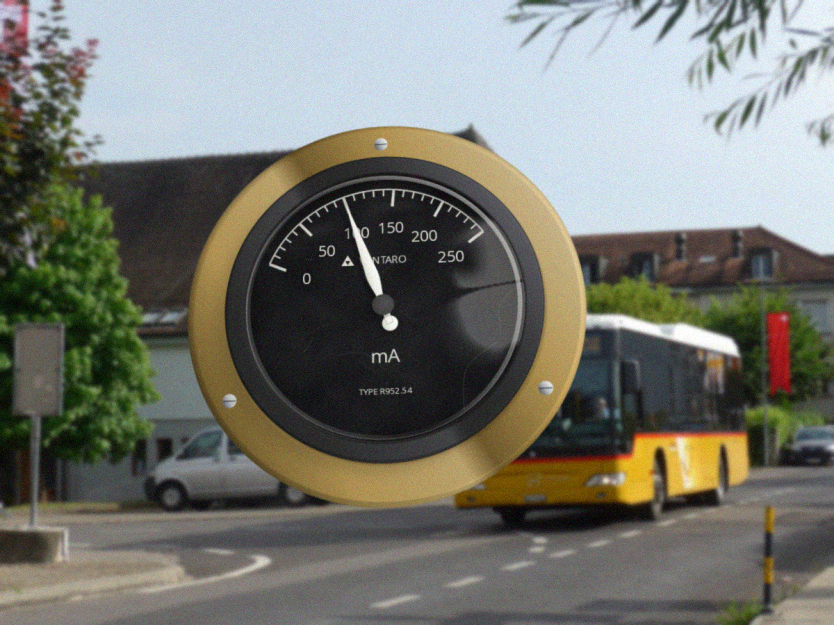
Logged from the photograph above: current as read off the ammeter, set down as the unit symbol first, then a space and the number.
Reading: mA 100
